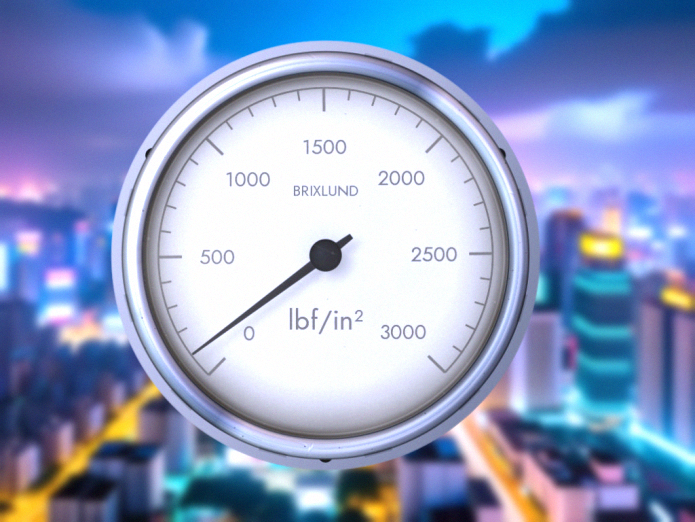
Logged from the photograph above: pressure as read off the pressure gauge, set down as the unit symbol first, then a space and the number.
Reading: psi 100
